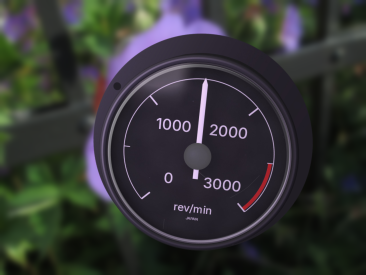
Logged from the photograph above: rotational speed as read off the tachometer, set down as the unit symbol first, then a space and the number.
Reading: rpm 1500
